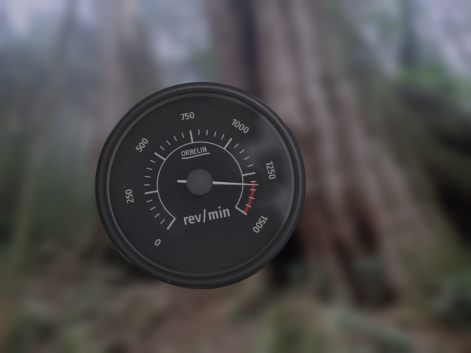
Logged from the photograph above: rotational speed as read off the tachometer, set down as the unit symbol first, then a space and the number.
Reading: rpm 1325
